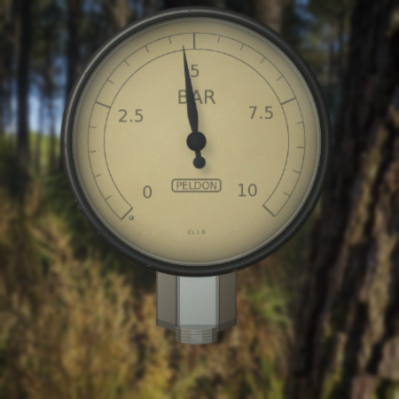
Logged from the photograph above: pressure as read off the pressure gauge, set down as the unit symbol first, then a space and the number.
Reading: bar 4.75
